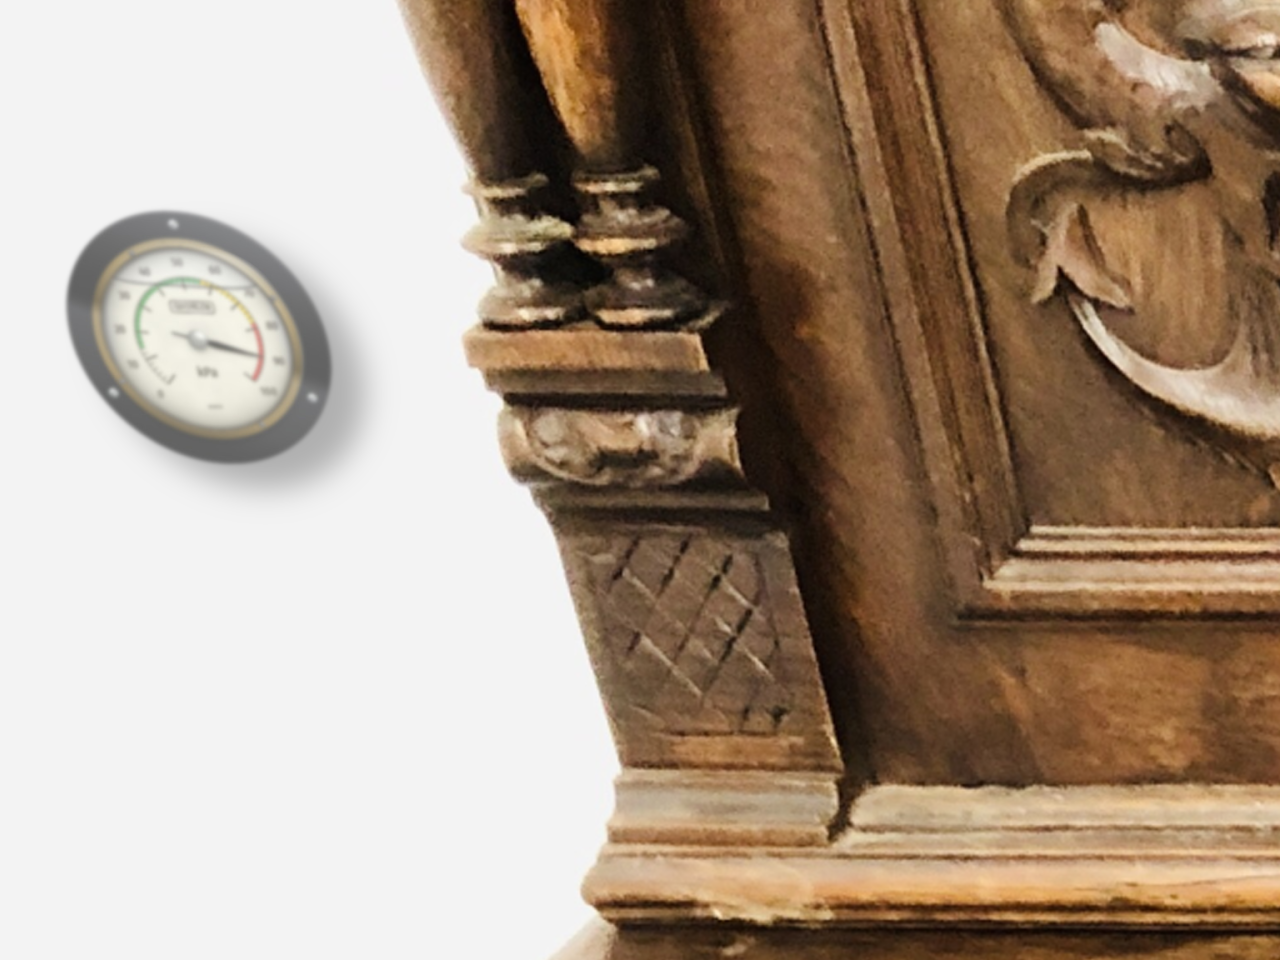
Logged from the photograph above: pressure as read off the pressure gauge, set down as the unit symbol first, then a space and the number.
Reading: kPa 90
